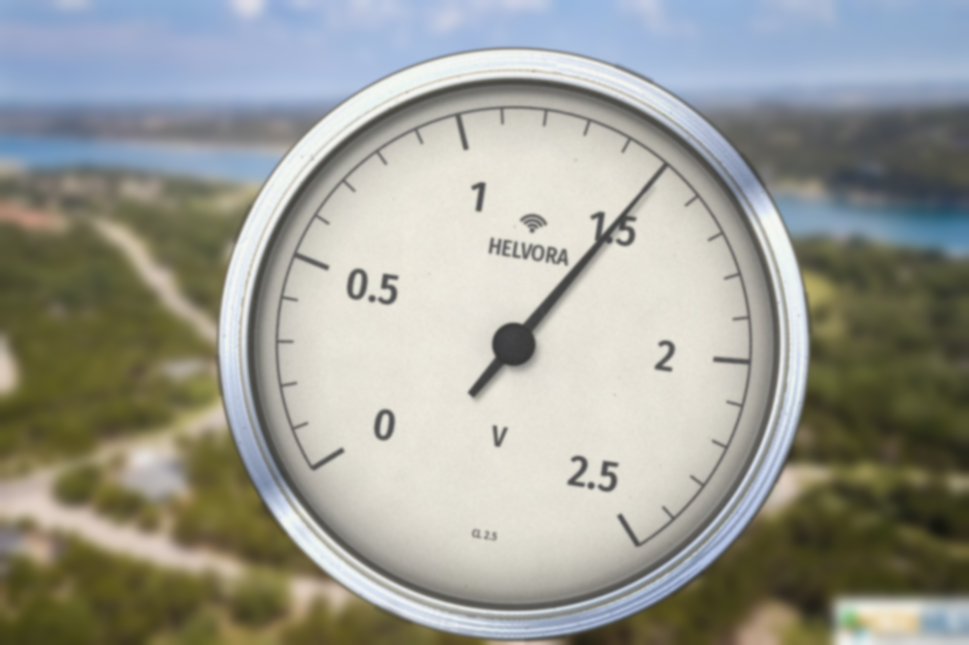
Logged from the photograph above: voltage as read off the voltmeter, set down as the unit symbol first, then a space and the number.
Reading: V 1.5
